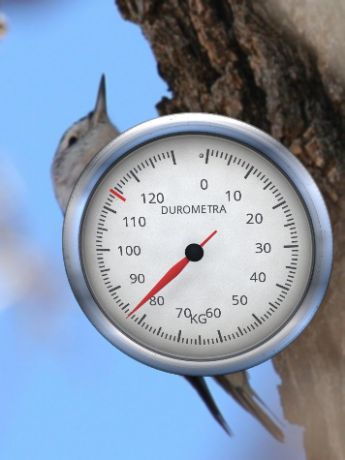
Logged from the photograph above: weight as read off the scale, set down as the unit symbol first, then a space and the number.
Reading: kg 83
